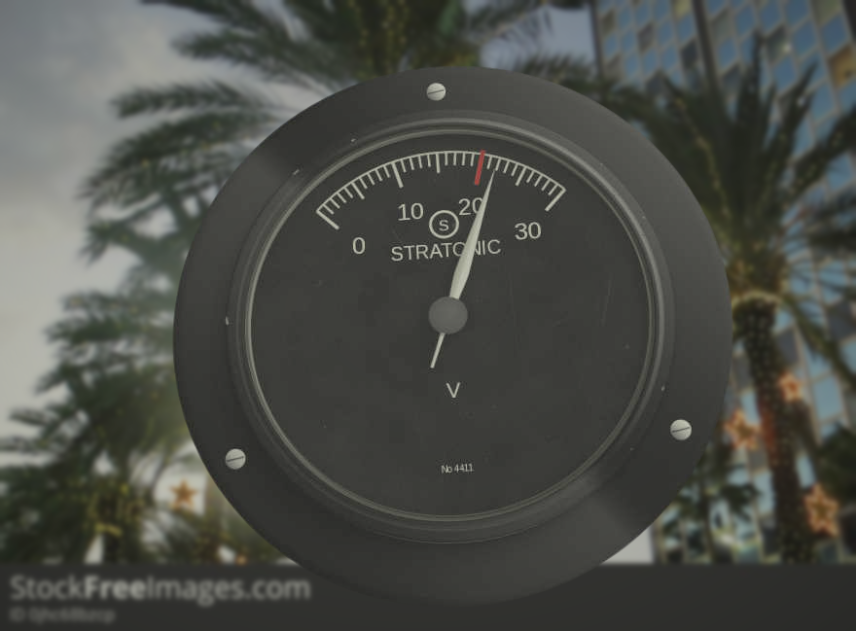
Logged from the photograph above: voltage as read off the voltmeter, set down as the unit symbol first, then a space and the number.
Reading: V 22
